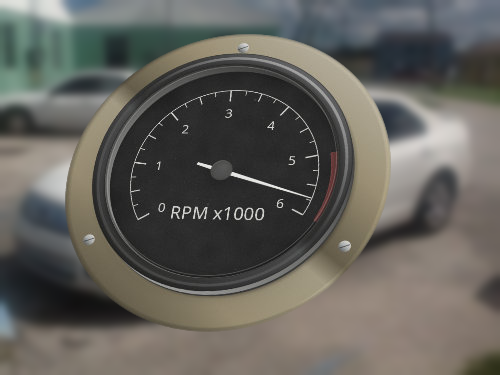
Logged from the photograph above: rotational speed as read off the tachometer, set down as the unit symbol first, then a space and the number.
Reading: rpm 5750
